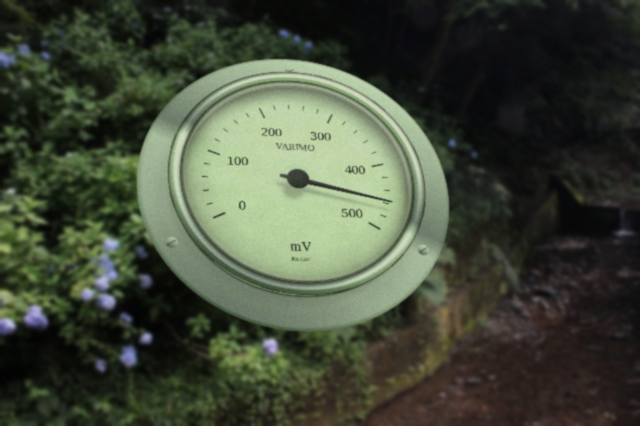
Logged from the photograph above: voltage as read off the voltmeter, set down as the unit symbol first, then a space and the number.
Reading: mV 460
